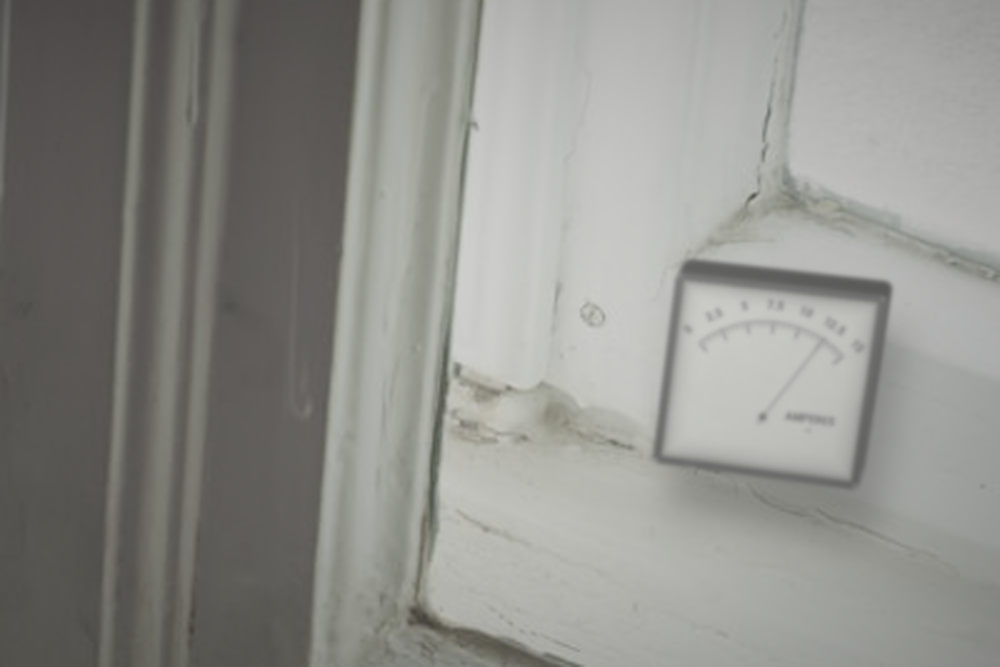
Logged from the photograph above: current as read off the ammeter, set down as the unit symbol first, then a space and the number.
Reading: A 12.5
